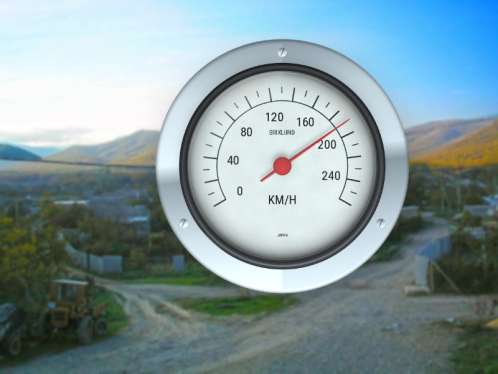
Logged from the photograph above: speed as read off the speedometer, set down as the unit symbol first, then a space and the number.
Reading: km/h 190
